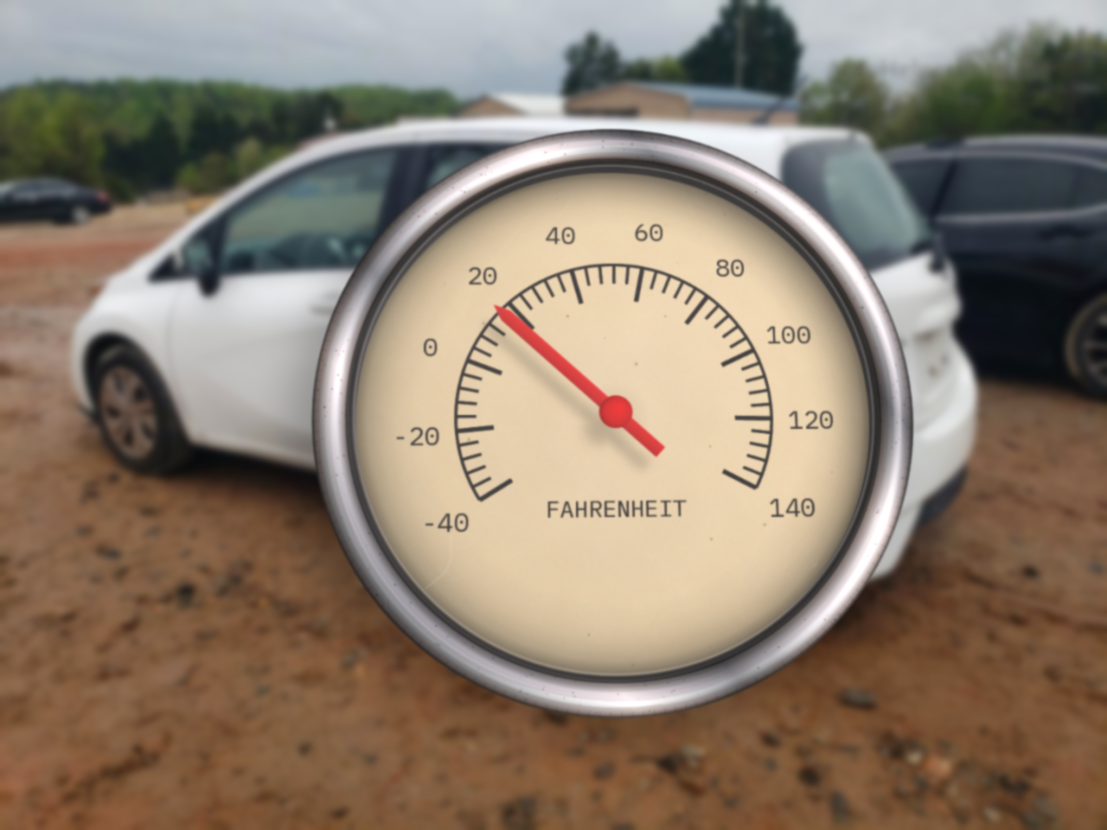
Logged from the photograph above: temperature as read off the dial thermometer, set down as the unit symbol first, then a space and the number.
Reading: °F 16
